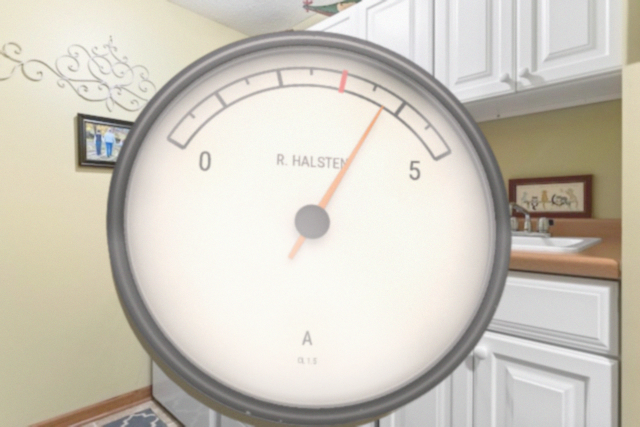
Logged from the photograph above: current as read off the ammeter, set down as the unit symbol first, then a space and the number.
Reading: A 3.75
